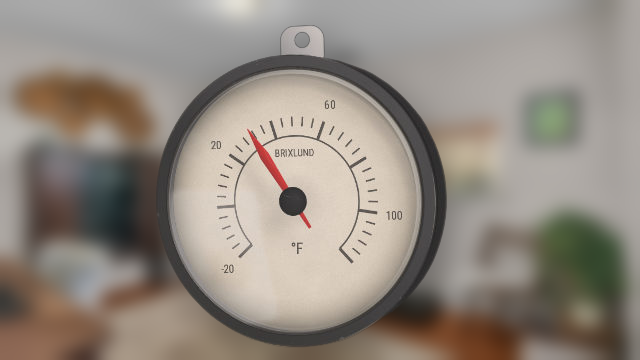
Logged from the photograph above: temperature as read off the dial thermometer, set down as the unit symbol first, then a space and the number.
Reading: °F 32
